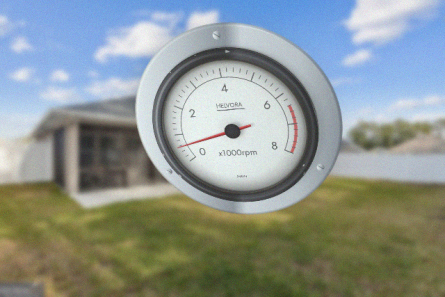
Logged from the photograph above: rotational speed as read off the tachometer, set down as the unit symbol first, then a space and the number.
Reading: rpm 600
